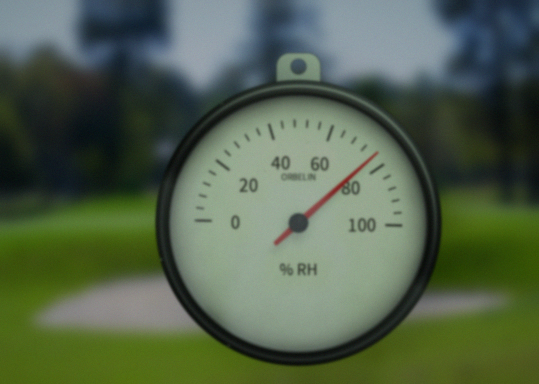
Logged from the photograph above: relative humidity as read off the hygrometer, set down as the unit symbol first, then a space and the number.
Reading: % 76
